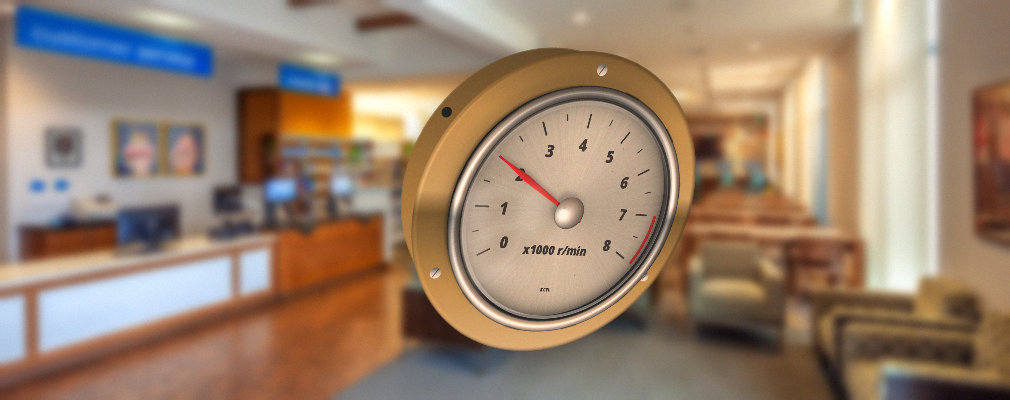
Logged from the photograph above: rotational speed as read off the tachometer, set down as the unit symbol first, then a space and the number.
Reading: rpm 2000
